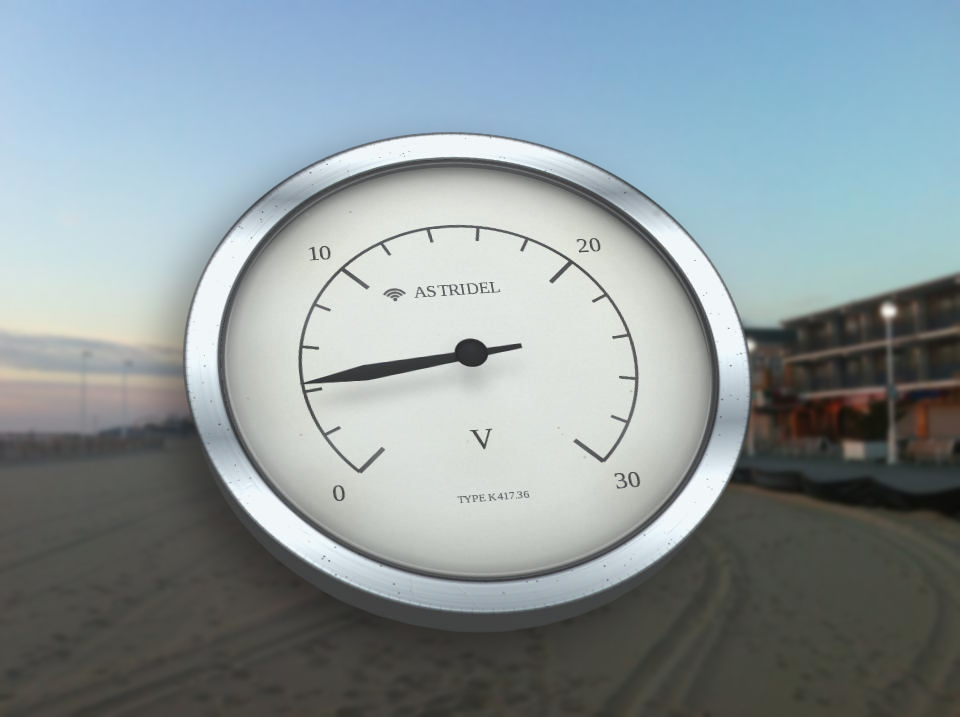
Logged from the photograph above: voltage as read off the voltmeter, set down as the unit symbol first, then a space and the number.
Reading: V 4
